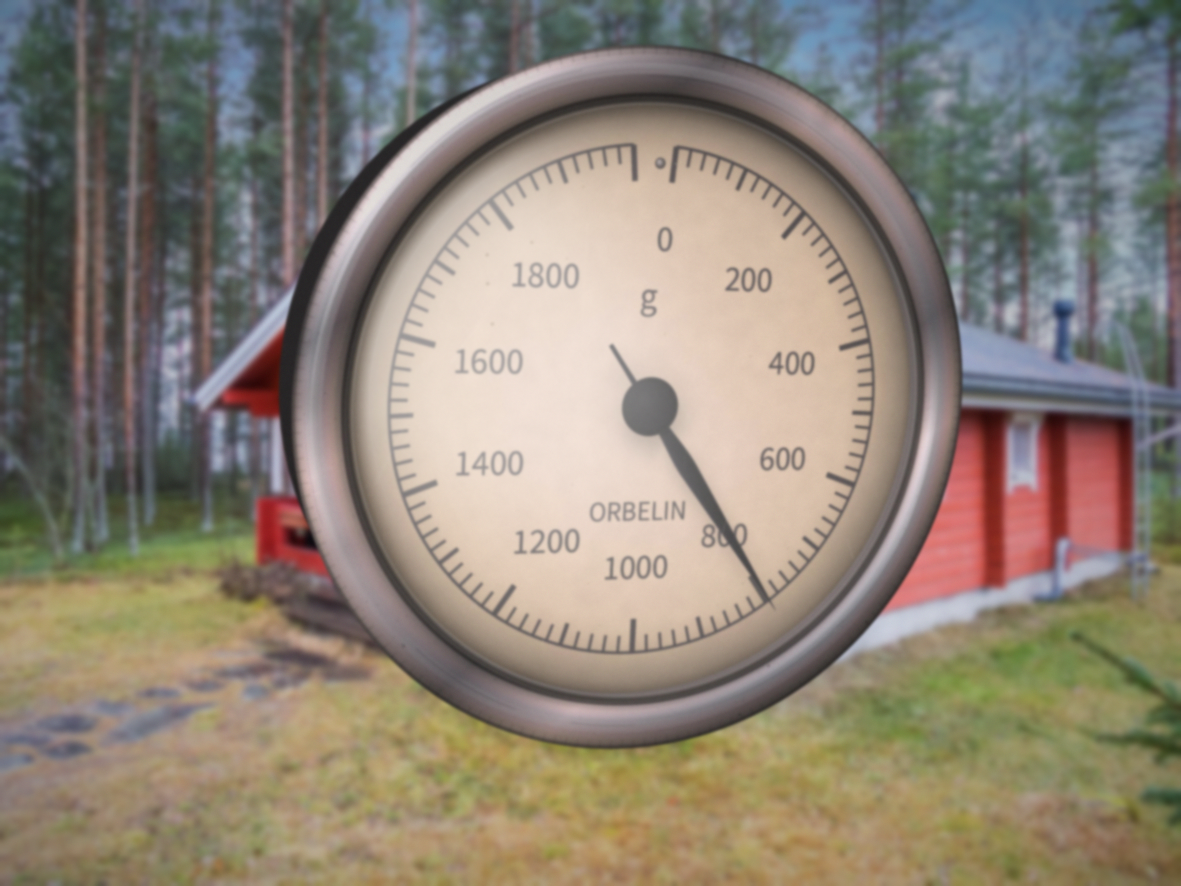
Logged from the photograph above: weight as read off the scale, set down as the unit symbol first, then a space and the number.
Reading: g 800
